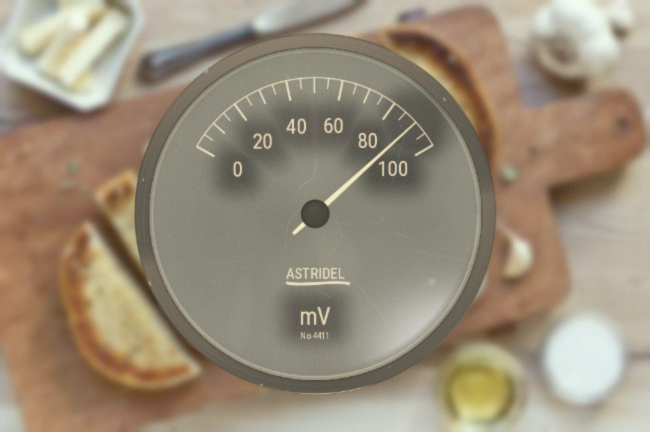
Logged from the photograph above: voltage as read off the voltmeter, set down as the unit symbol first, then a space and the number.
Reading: mV 90
